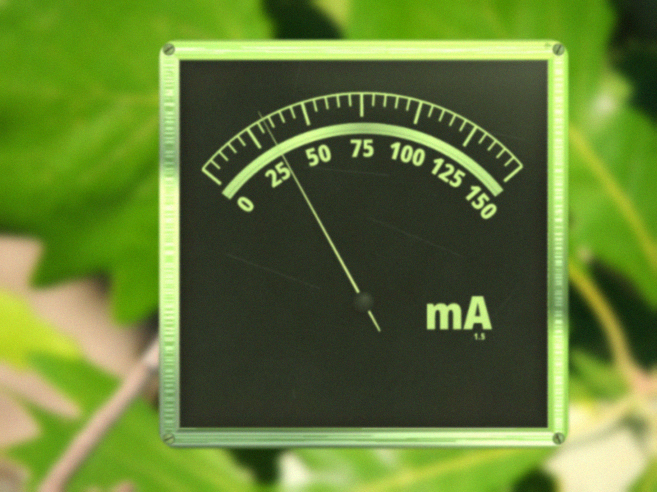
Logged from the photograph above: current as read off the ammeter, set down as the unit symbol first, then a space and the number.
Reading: mA 32.5
